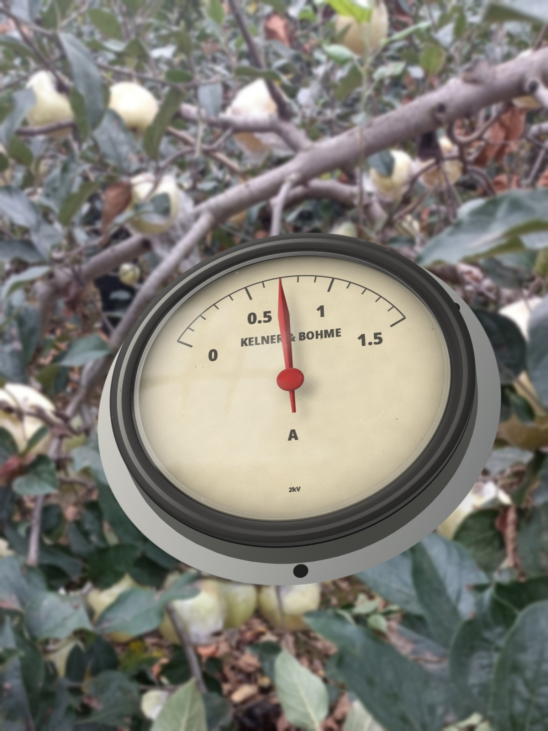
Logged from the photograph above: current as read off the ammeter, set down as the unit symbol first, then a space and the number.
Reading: A 0.7
